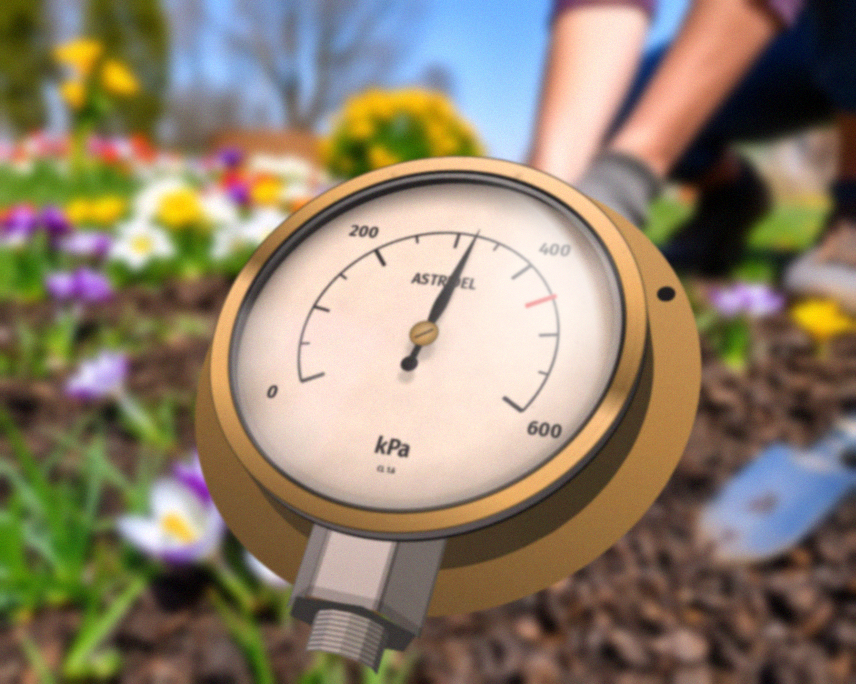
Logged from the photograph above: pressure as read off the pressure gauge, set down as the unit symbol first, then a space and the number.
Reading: kPa 325
